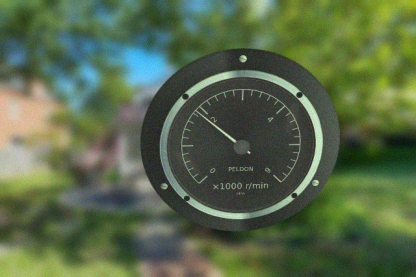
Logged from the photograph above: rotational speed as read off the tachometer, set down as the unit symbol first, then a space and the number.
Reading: rpm 1900
